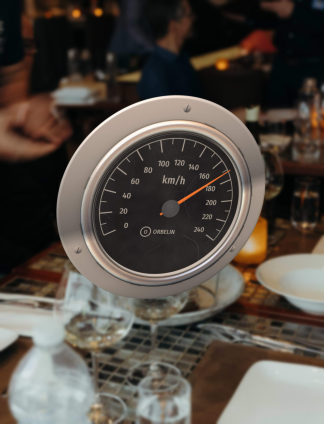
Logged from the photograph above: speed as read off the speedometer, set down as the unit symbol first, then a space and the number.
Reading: km/h 170
